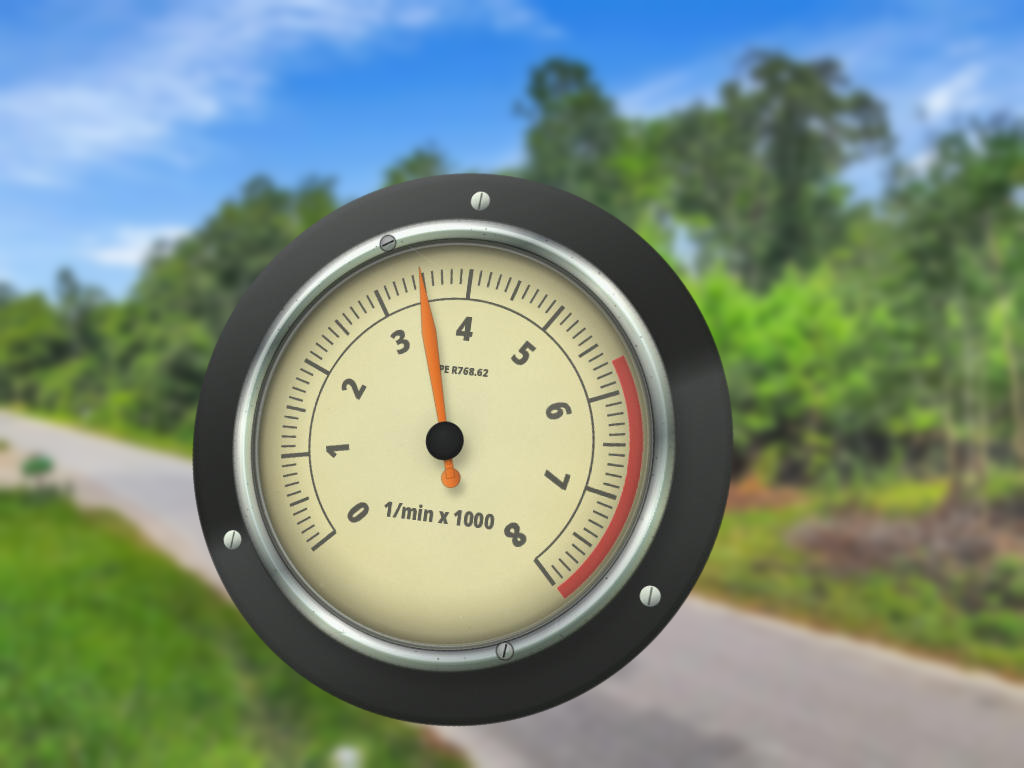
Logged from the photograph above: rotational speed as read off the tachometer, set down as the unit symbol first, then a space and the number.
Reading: rpm 3500
